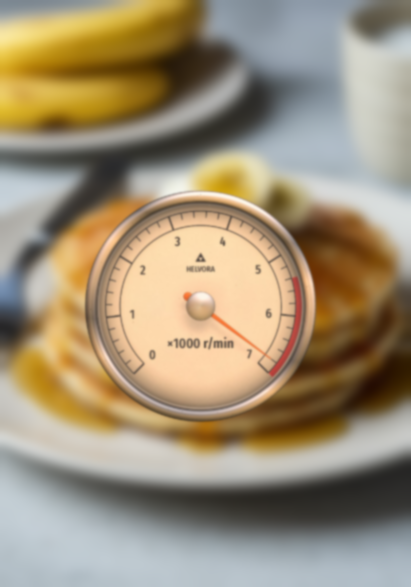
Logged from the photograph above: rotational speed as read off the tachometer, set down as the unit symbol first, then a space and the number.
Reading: rpm 6800
